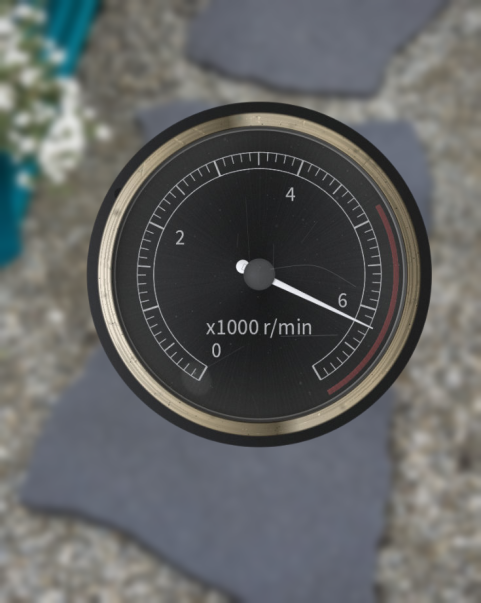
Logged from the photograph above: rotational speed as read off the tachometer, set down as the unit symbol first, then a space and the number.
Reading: rpm 6200
